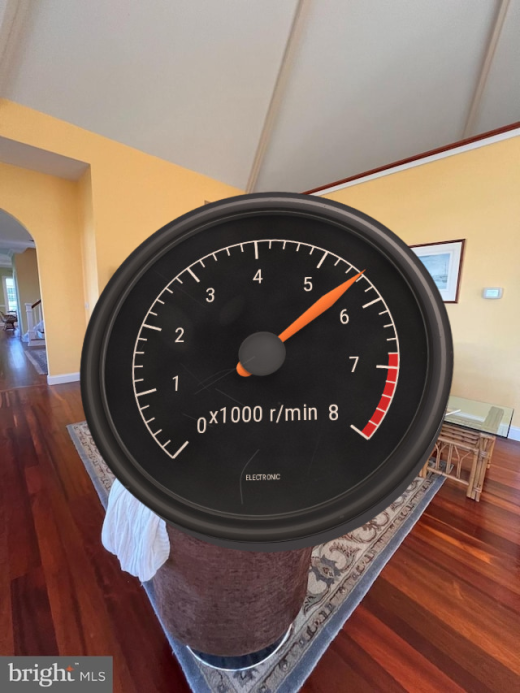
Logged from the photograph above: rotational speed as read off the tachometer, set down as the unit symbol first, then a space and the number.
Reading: rpm 5600
